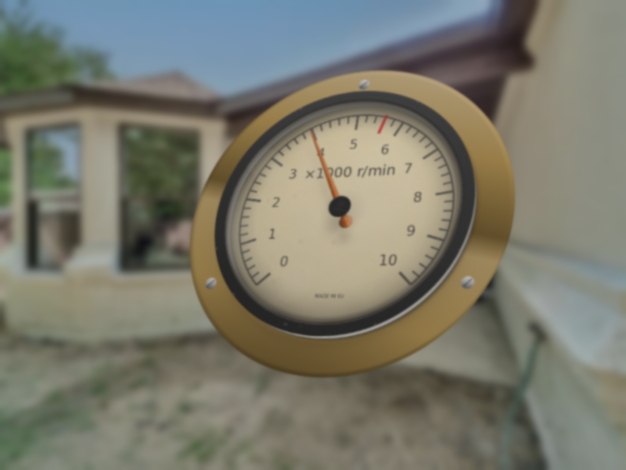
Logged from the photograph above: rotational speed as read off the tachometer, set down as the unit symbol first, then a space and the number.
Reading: rpm 4000
